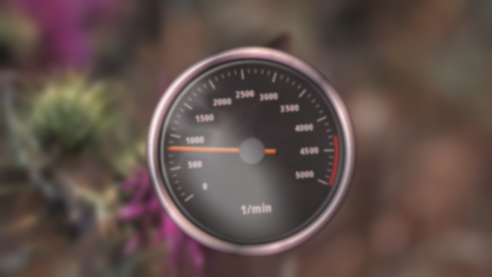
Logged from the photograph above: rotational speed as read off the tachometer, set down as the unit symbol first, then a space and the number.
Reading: rpm 800
